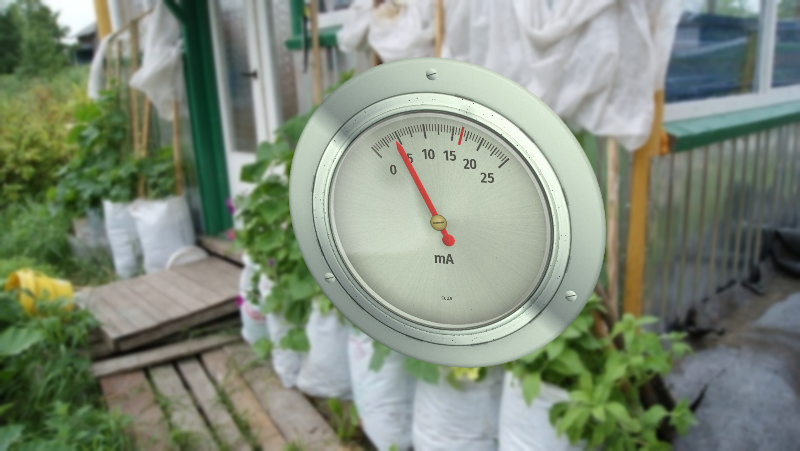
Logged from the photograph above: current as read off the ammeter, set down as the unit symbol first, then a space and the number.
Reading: mA 5
